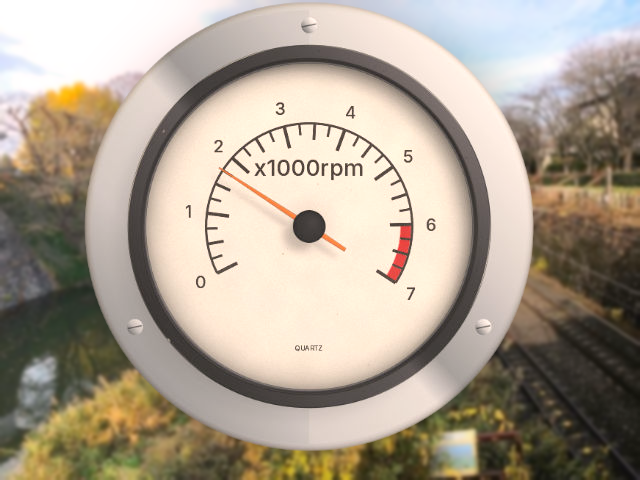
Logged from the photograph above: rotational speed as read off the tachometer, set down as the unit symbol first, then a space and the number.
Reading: rpm 1750
